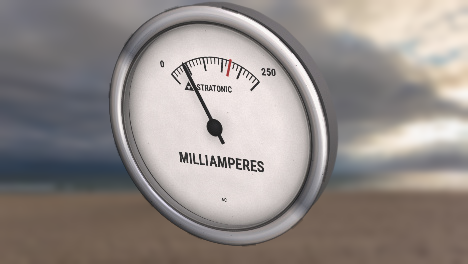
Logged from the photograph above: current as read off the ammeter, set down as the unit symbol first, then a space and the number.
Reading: mA 50
